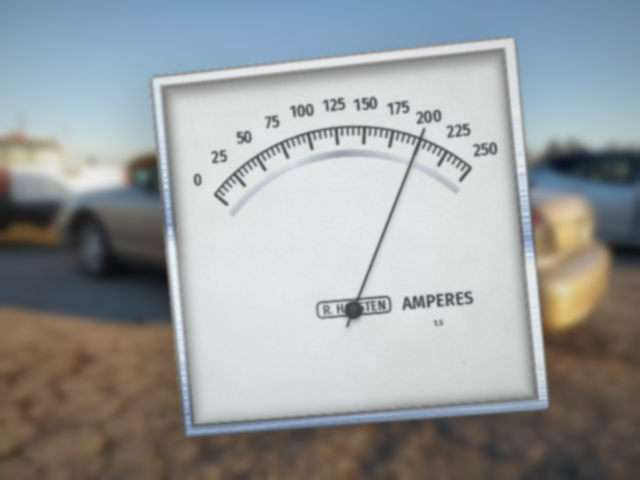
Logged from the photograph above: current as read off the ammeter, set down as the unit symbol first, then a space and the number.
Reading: A 200
